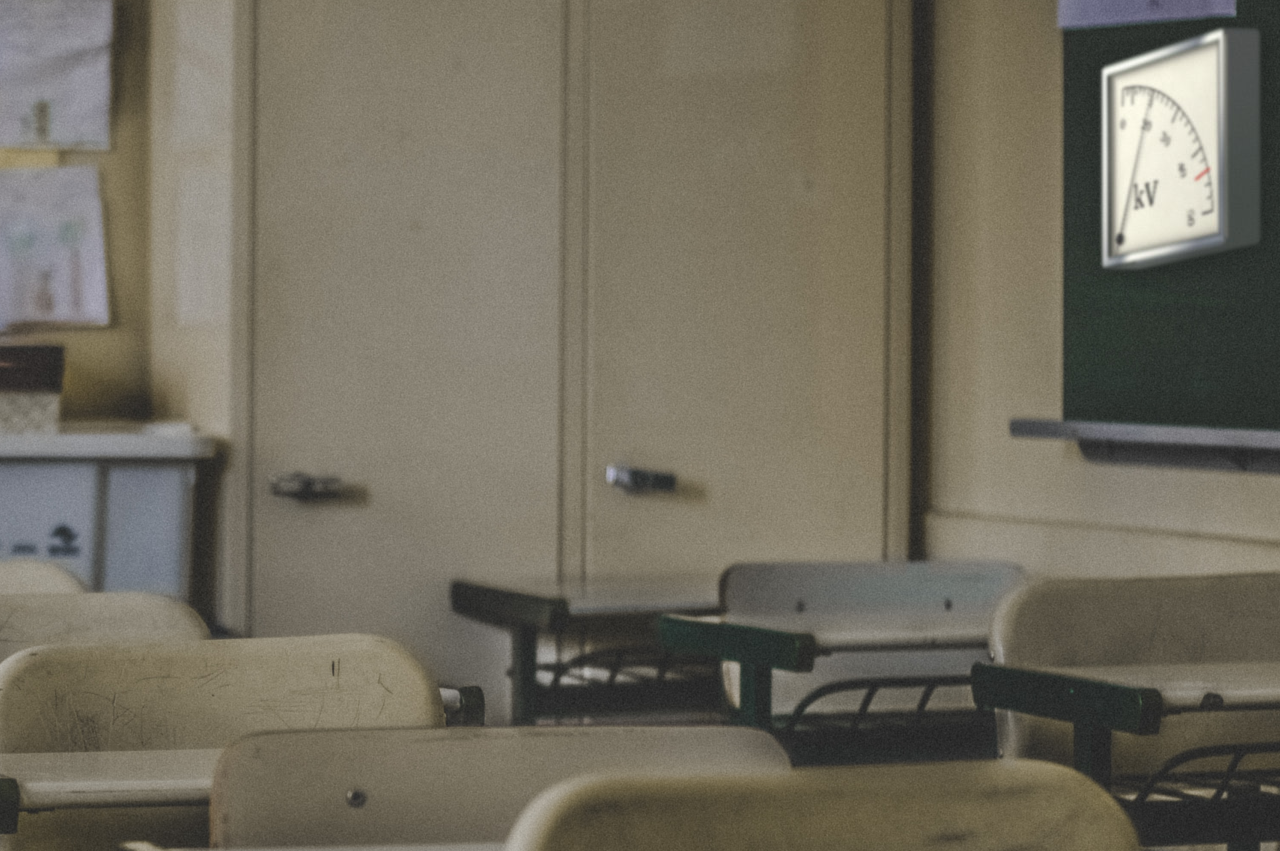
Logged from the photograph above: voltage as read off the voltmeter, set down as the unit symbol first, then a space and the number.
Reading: kV 20
